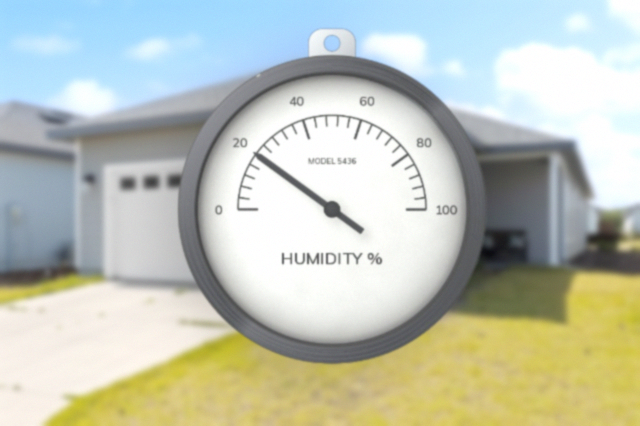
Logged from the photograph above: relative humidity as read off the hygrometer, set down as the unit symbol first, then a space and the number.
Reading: % 20
